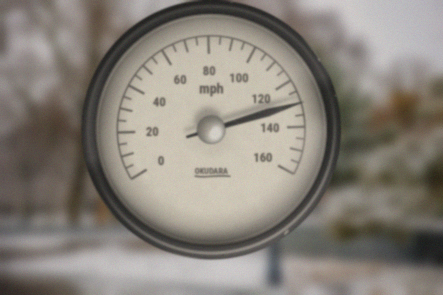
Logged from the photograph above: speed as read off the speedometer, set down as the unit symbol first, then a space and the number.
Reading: mph 130
